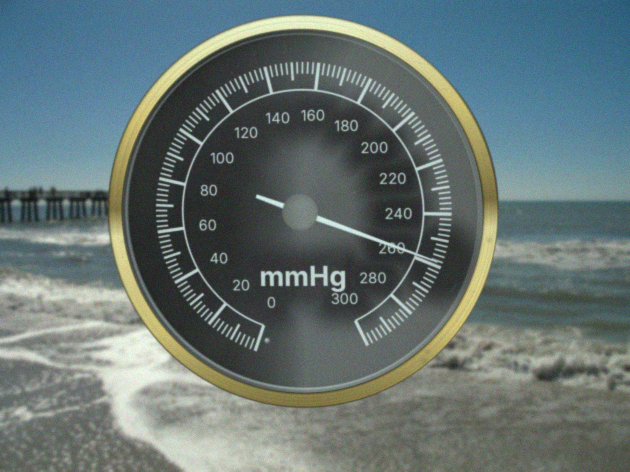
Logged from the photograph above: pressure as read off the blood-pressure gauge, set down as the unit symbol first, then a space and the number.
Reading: mmHg 258
